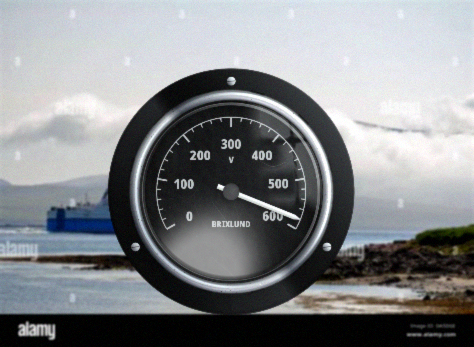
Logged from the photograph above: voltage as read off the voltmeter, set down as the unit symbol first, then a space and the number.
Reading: V 580
